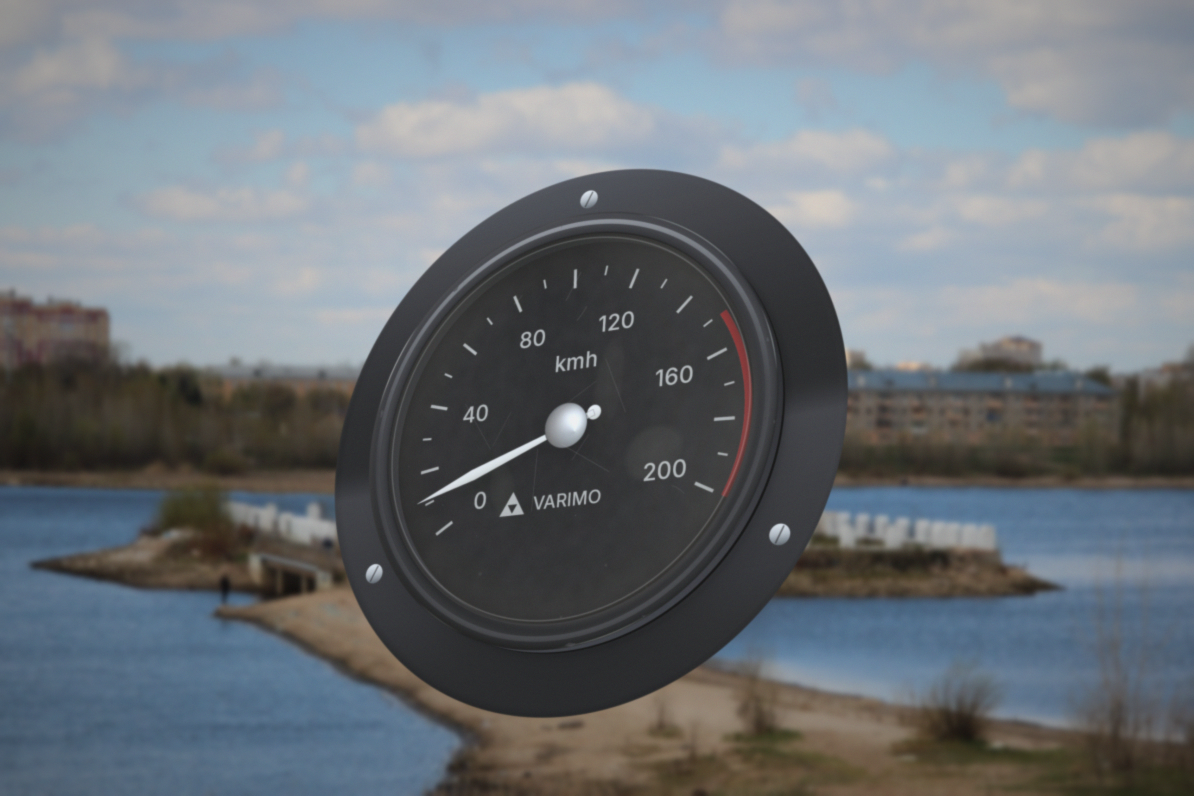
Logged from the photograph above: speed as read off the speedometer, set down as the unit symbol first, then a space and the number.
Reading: km/h 10
